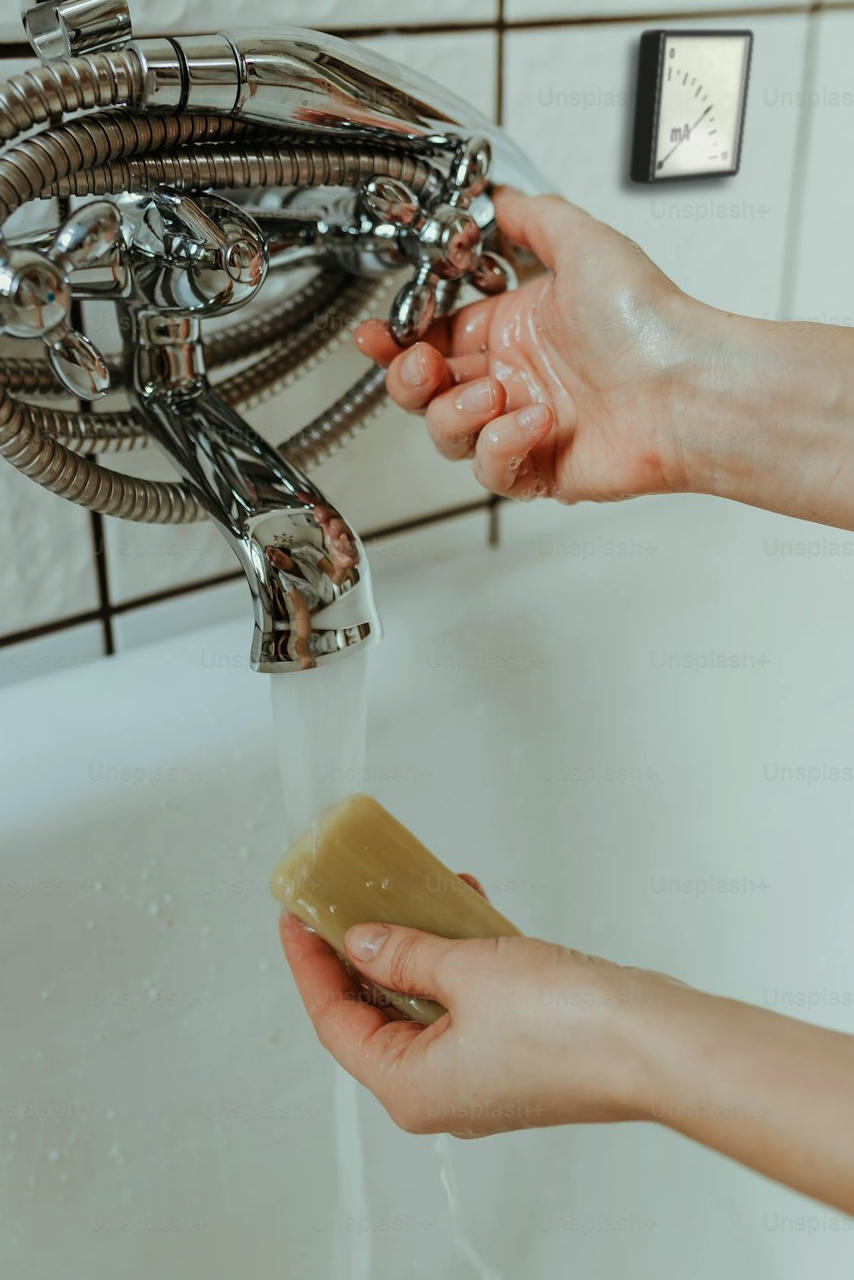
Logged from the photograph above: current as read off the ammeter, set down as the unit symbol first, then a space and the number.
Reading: mA 6
